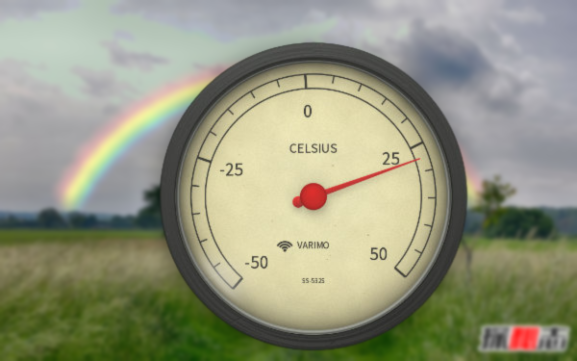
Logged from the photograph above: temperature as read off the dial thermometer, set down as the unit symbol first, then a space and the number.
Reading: °C 27.5
